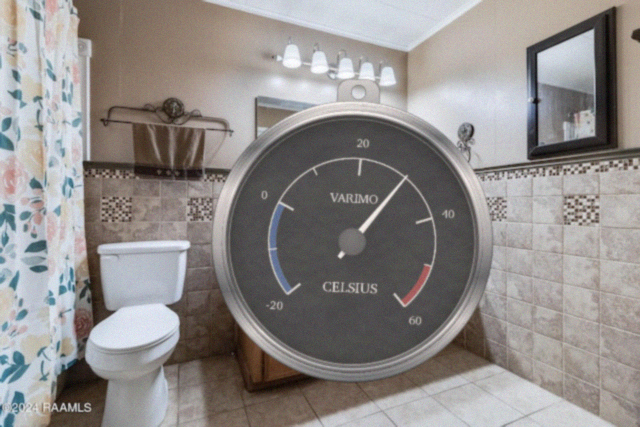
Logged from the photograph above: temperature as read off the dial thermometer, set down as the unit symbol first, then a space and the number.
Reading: °C 30
